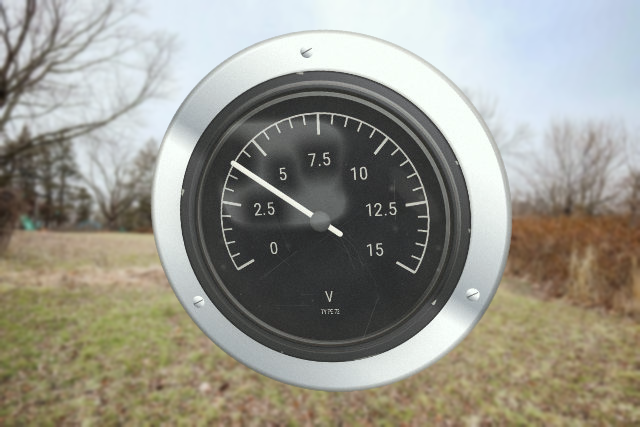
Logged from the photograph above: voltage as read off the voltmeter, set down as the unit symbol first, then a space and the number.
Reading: V 4
